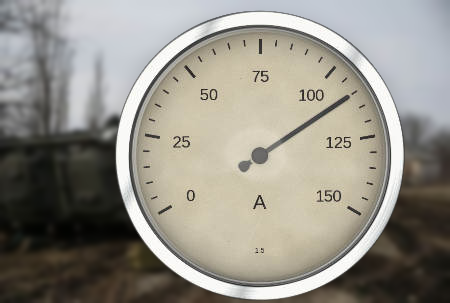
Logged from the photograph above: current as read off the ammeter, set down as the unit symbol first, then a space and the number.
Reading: A 110
